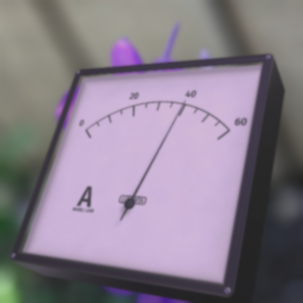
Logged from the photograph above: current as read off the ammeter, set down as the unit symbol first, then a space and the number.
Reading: A 40
